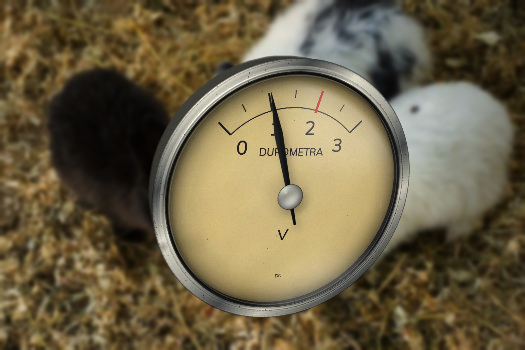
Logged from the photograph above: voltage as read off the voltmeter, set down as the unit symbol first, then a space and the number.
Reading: V 1
